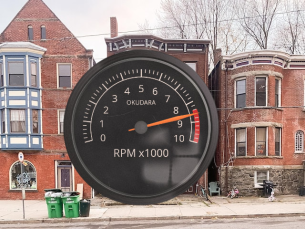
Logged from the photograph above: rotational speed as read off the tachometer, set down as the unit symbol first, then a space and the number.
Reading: rpm 8600
